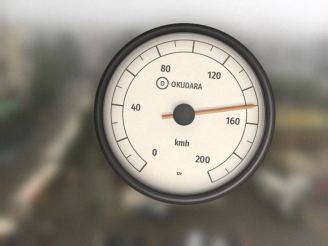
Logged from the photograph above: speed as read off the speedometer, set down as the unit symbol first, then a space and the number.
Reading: km/h 150
